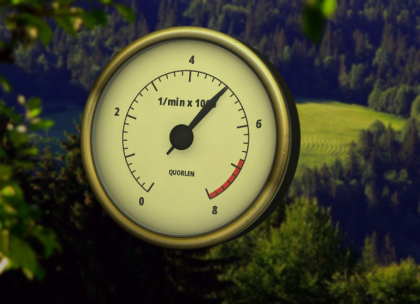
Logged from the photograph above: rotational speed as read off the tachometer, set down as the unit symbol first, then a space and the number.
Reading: rpm 5000
